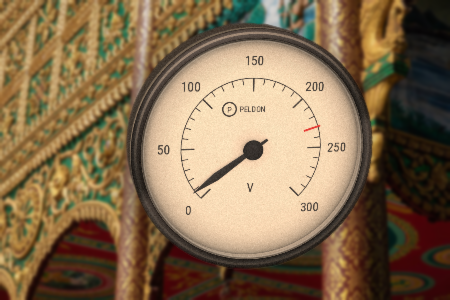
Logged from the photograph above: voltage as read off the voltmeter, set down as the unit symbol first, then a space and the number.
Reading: V 10
